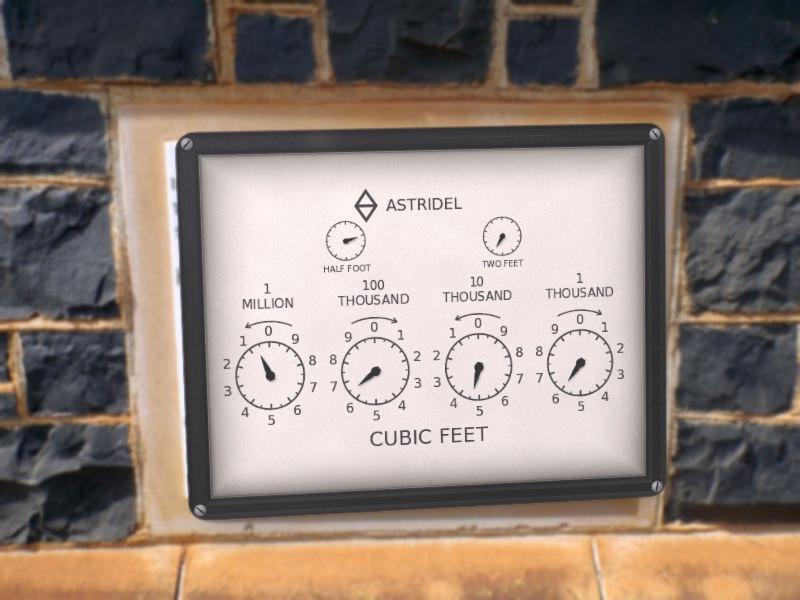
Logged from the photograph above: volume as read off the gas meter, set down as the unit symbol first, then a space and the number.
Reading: ft³ 64600
